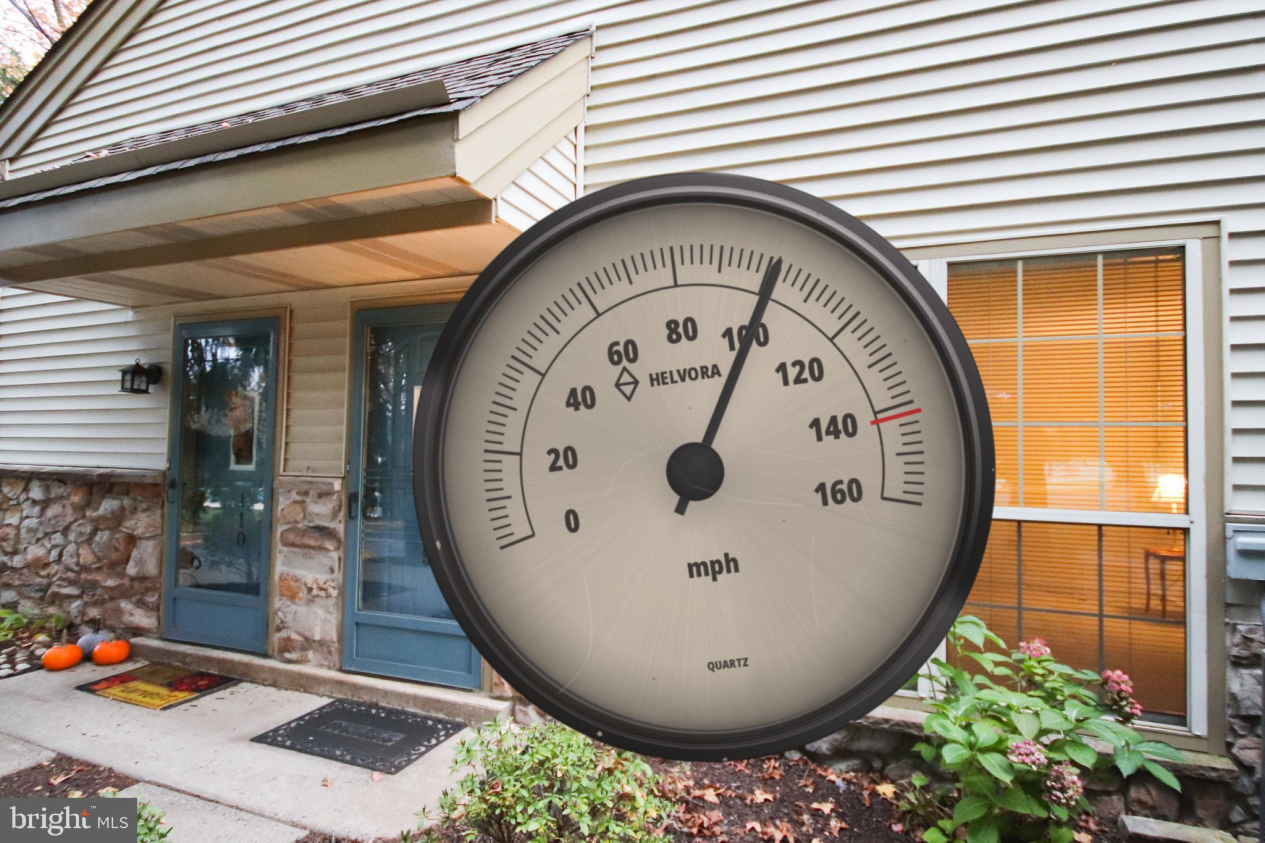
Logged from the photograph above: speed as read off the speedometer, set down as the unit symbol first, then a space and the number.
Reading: mph 102
